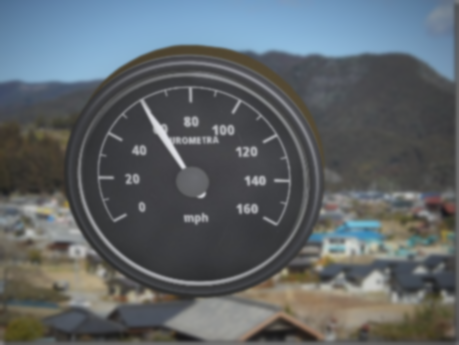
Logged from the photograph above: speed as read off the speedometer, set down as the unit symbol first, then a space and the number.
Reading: mph 60
